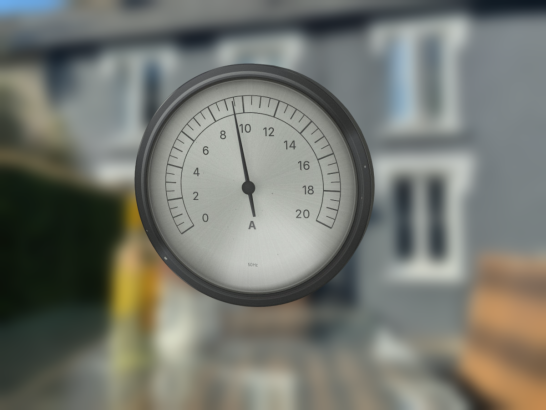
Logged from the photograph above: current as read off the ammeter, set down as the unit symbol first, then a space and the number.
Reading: A 9.5
